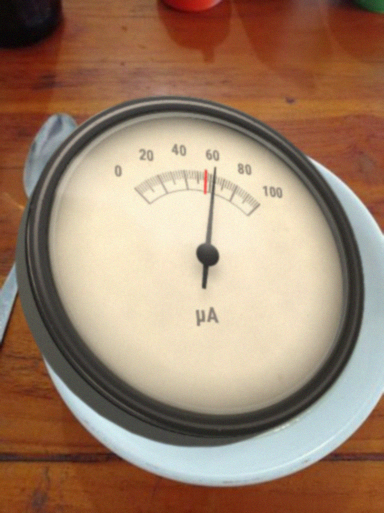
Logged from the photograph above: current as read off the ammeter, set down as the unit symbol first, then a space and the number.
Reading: µA 60
